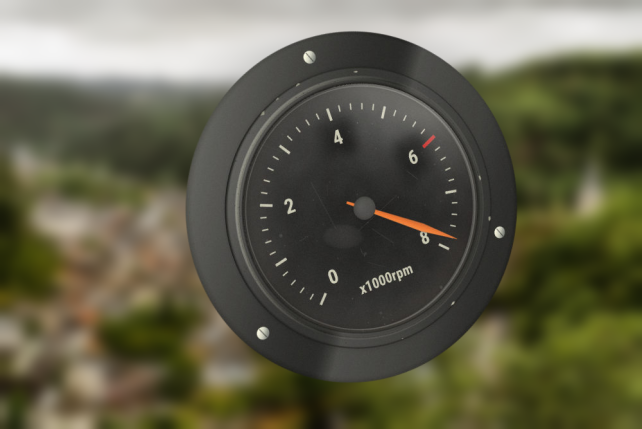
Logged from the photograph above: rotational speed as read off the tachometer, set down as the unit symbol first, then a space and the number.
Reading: rpm 7800
